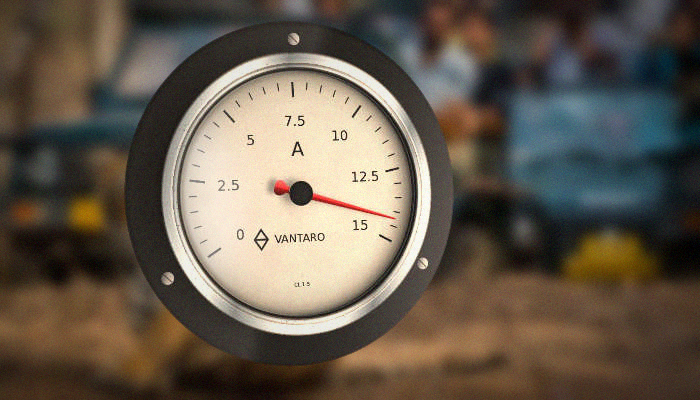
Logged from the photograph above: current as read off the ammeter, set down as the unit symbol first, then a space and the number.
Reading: A 14.25
